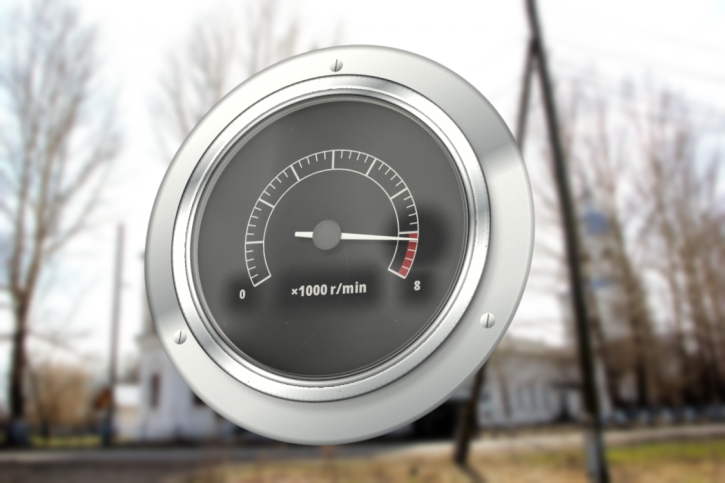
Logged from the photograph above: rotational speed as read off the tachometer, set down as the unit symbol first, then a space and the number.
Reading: rpm 7200
